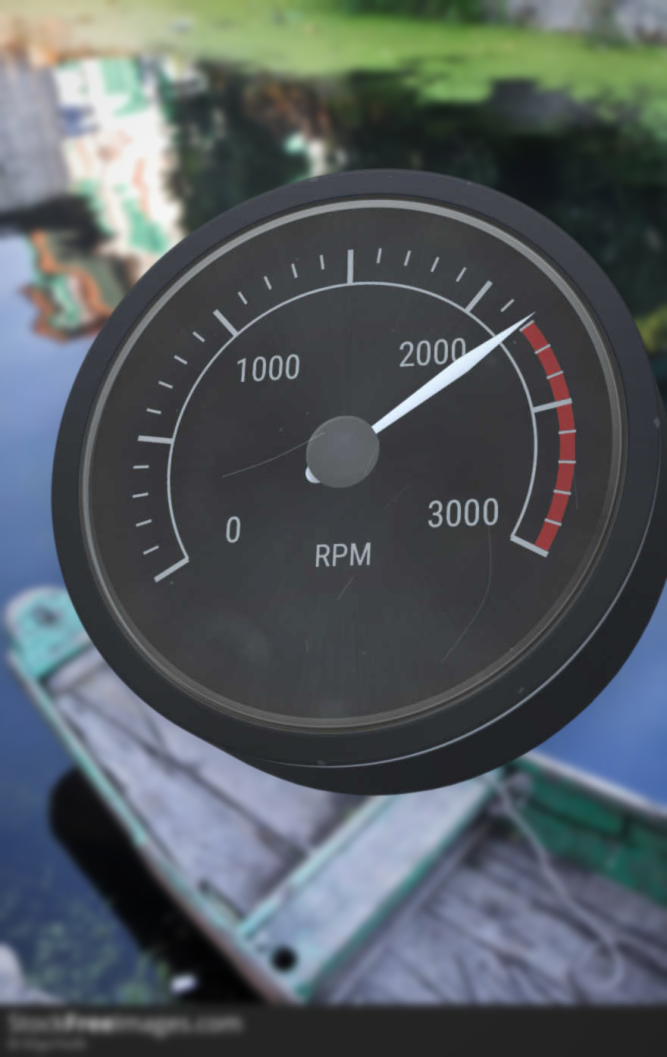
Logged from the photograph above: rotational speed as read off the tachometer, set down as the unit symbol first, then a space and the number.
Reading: rpm 2200
